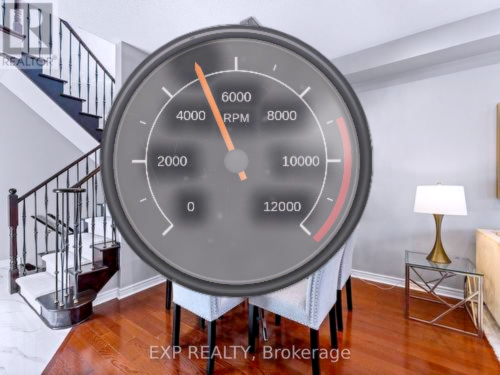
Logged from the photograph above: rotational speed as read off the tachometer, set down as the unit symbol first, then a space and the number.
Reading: rpm 5000
